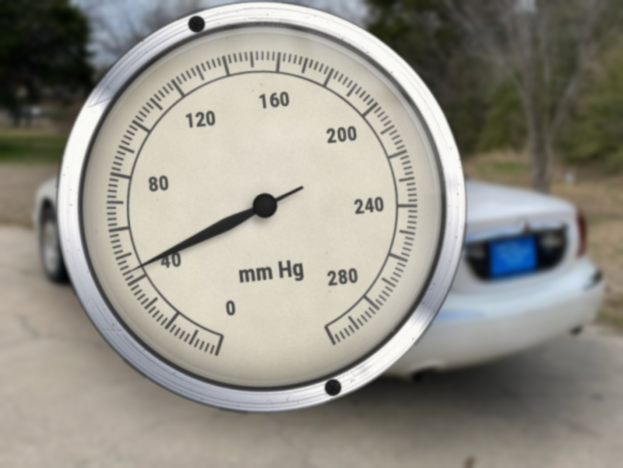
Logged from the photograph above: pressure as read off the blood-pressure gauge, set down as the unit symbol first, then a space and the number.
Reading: mmHg 44
